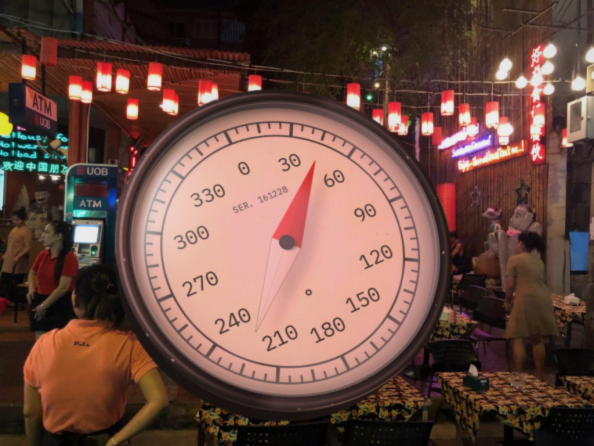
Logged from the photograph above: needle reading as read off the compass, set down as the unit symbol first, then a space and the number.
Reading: ° 45
